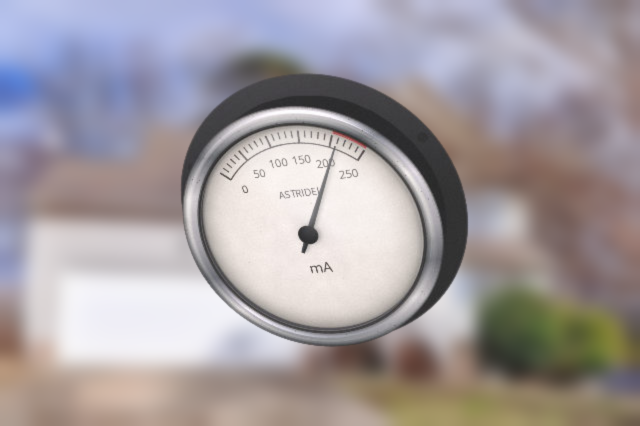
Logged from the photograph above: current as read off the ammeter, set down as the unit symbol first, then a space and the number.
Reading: mA 210
